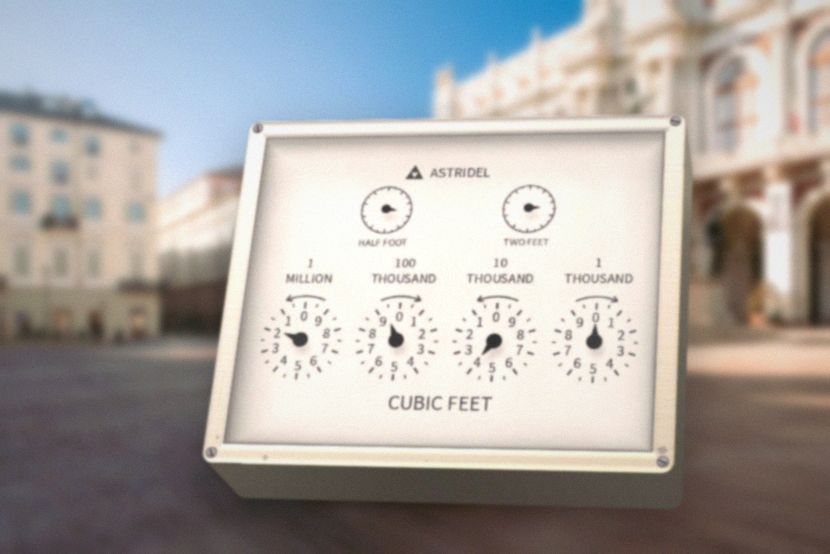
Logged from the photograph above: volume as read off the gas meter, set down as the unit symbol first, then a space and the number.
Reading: ft³ 194000
